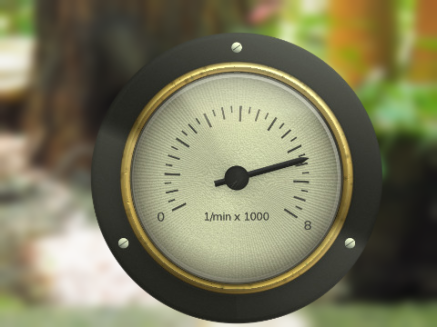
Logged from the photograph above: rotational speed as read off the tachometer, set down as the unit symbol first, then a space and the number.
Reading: rpm 6375
